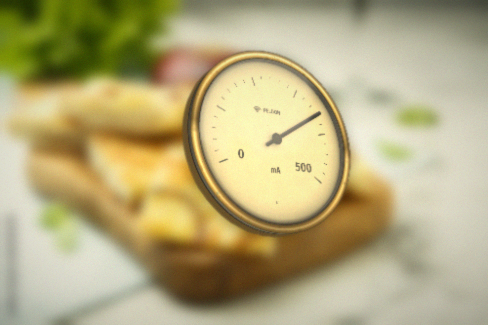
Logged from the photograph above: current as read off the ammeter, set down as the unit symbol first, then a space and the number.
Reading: mA 360
